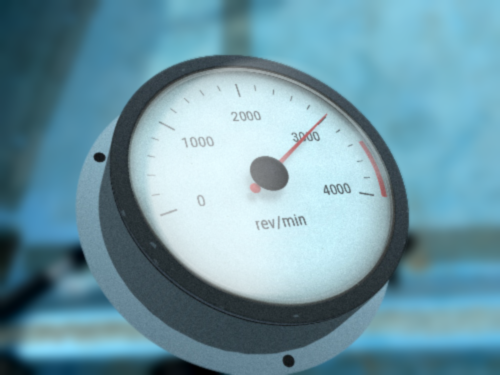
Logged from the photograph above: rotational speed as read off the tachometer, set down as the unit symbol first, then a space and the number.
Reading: rpm 3000
